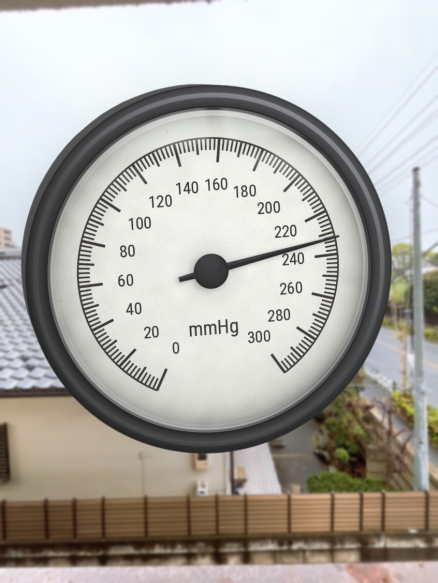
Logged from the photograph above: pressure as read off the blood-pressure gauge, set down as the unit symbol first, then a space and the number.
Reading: mmHg 232
